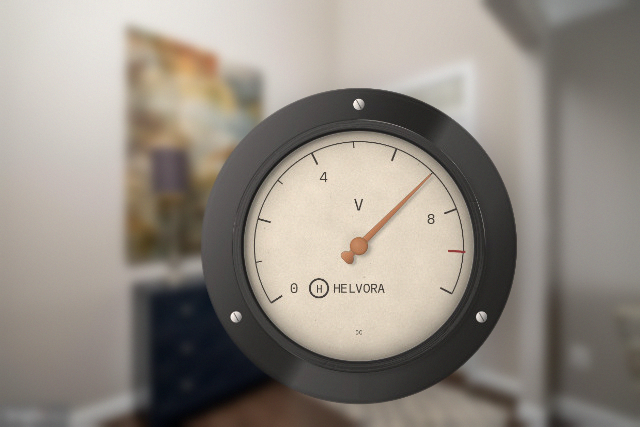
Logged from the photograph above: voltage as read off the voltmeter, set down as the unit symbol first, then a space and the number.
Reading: V 7
